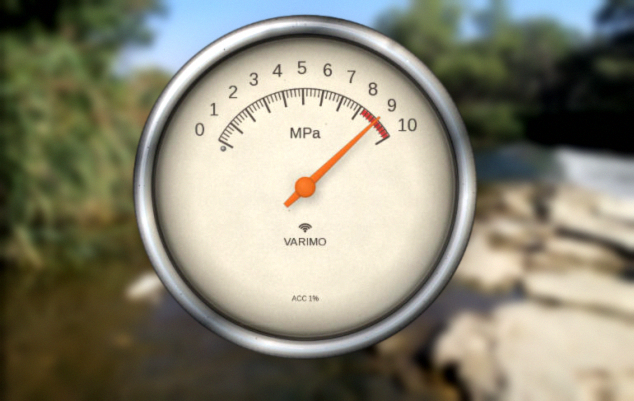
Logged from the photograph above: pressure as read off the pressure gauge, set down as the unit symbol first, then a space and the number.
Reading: MPa 9
